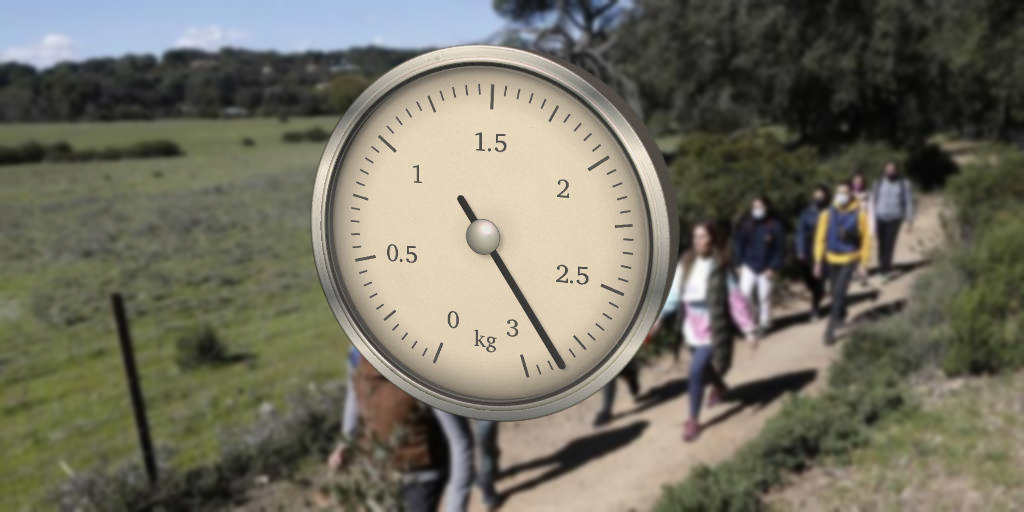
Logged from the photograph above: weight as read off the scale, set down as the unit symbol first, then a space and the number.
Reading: kg 2.85
